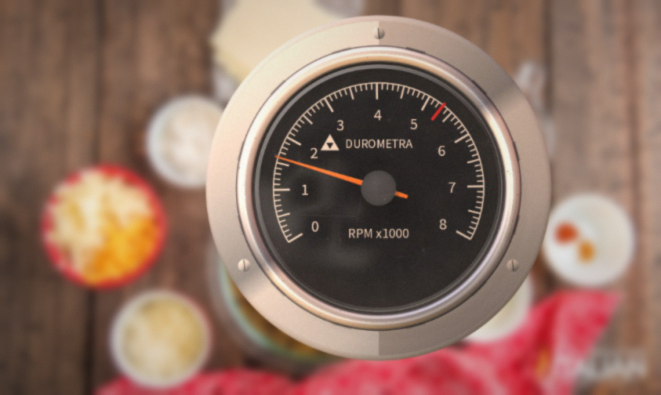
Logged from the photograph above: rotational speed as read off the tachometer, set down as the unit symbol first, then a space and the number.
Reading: rpm 1600
